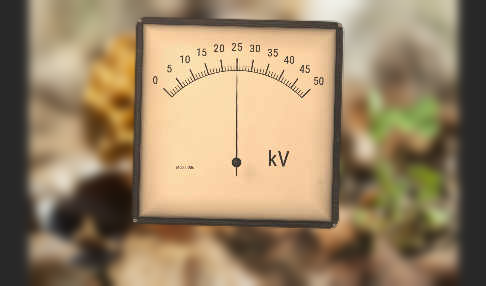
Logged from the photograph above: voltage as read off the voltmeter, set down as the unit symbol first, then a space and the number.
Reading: kV 25
